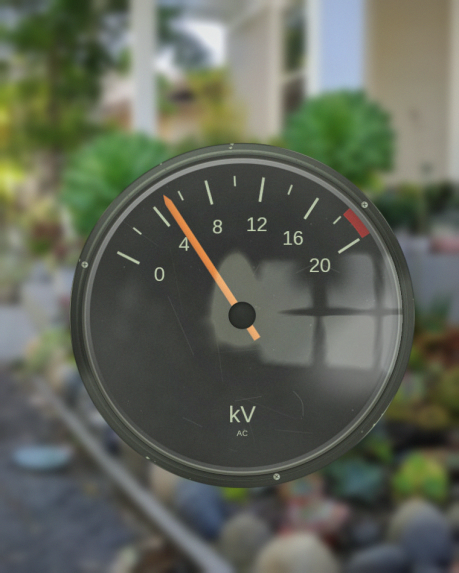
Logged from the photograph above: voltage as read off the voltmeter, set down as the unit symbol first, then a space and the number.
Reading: kV 5
